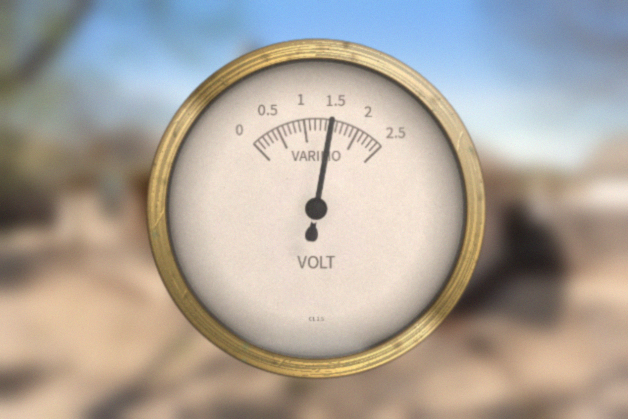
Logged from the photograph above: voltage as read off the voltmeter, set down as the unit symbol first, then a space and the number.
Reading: V 1.5
